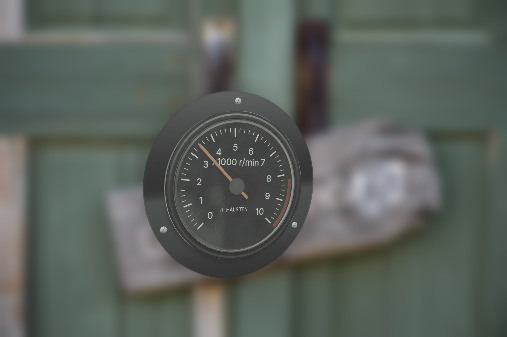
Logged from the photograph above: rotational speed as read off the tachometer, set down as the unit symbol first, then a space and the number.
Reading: rpm 3400
